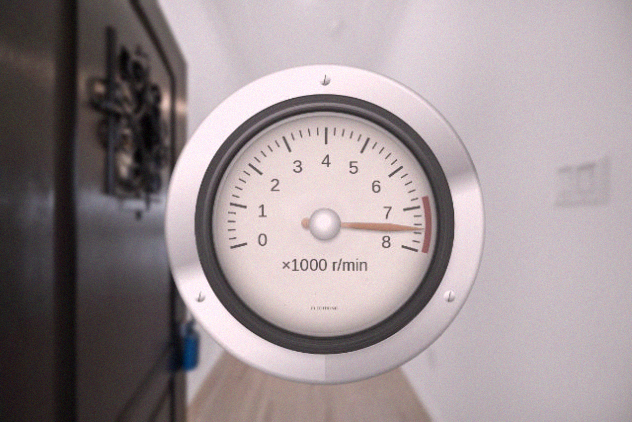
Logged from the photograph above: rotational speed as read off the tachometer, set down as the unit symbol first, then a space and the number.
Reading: rpm 7500
